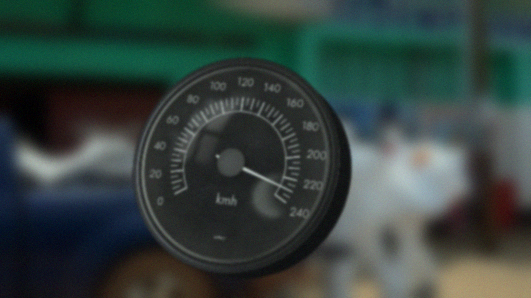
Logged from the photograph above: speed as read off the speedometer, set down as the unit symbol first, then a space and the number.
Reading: km/h 230
